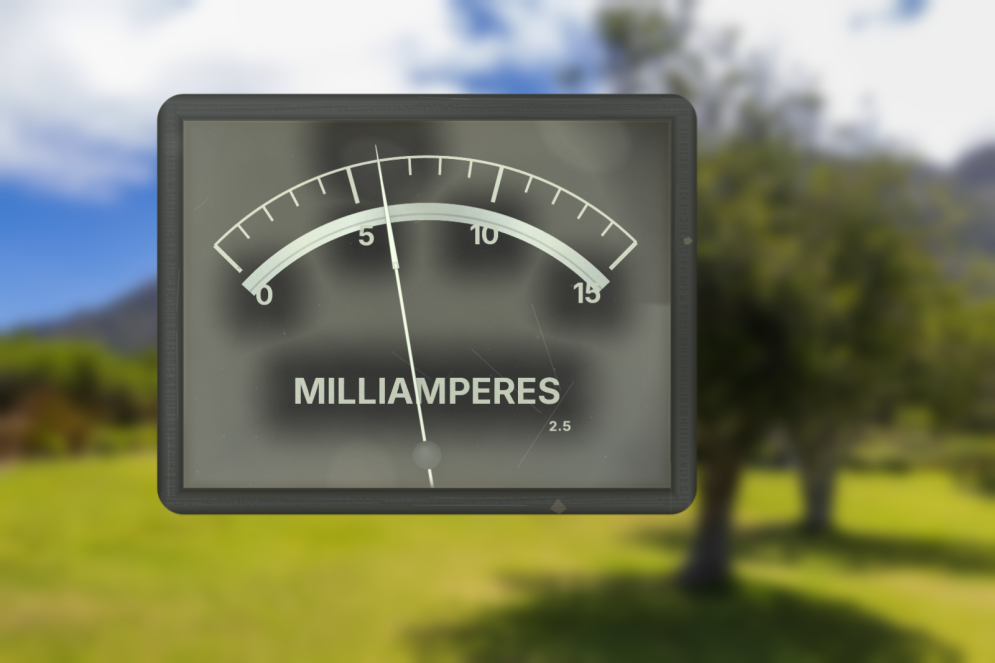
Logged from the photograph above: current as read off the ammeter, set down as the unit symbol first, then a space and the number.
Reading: mA 6
